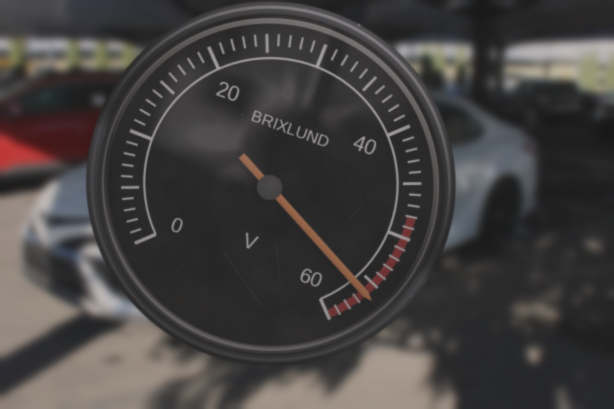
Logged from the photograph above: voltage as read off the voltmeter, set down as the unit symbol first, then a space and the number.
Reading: V 56
